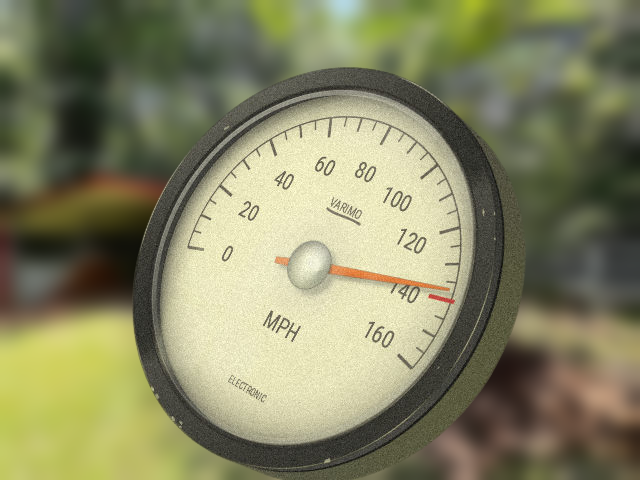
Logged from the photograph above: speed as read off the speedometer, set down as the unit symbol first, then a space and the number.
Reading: mph 137.5
